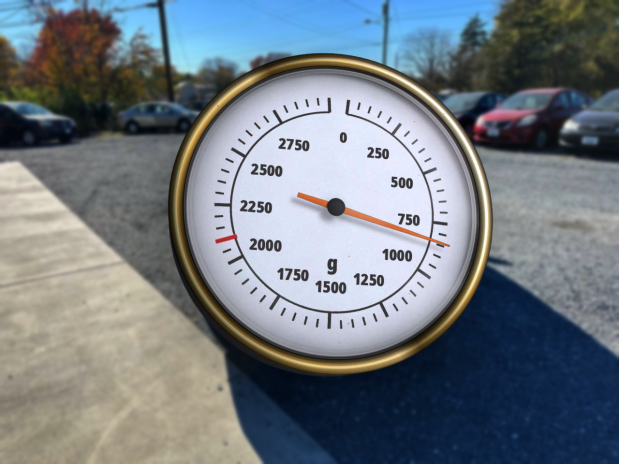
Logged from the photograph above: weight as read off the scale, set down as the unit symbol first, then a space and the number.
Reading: g 850
